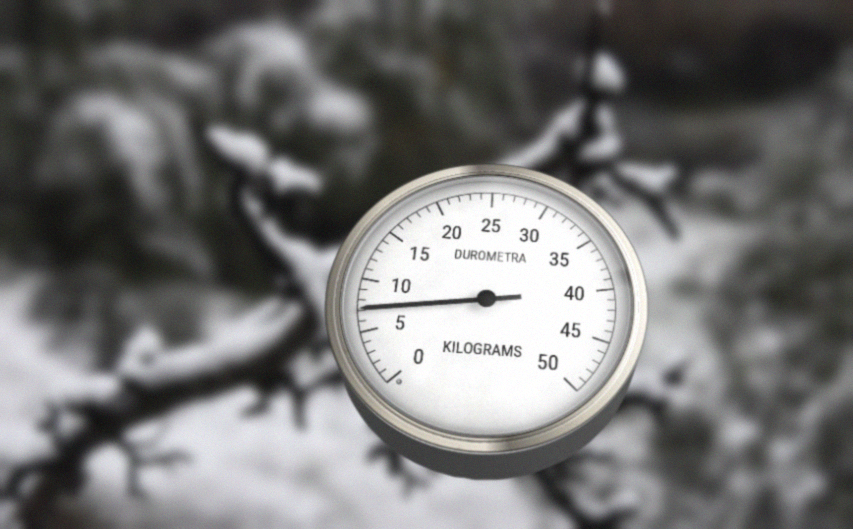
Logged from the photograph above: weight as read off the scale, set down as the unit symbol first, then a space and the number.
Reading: kg 7
